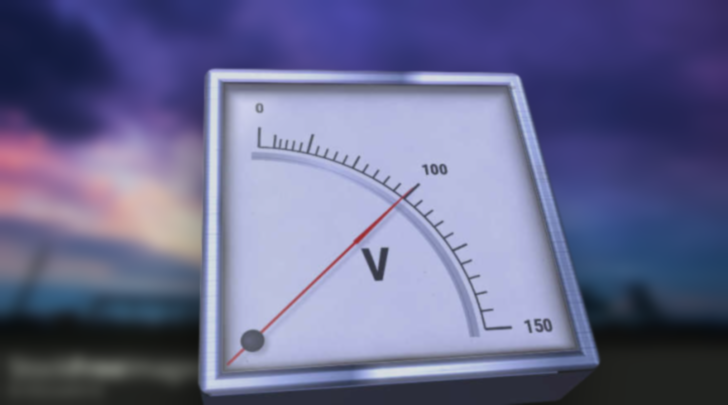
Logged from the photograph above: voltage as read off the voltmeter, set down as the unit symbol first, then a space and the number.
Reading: V 100
